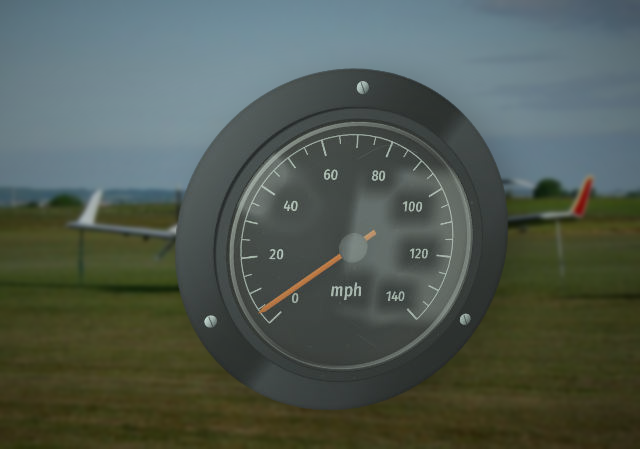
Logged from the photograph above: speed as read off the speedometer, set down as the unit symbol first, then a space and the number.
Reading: mph 5
